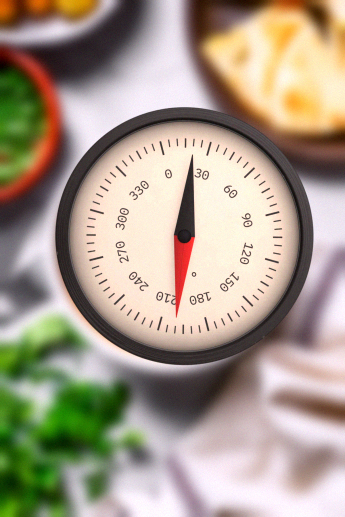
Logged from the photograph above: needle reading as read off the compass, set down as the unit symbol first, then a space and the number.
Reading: ° 200
